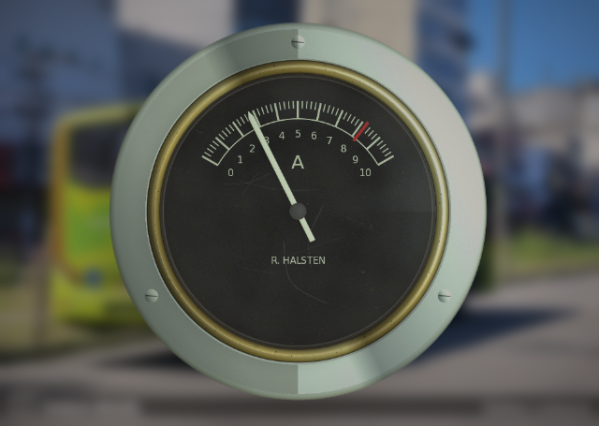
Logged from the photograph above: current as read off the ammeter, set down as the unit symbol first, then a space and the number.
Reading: A 2.8
